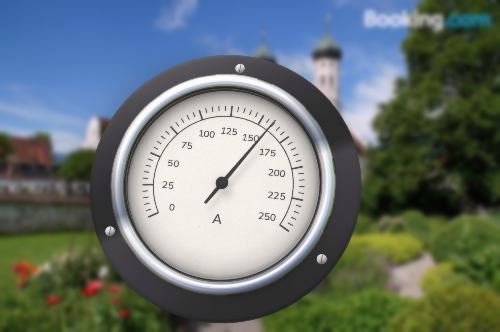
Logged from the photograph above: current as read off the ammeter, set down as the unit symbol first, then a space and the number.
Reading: A 160
